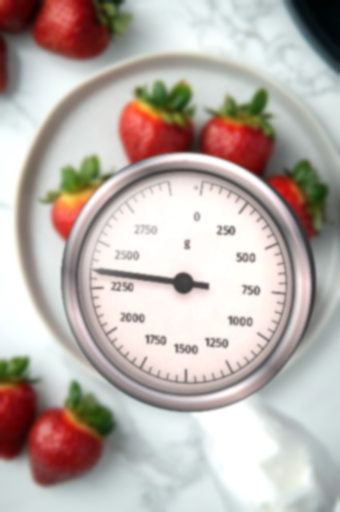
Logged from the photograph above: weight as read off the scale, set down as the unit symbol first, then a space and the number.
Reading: g 2350
